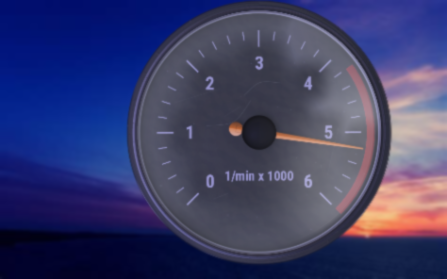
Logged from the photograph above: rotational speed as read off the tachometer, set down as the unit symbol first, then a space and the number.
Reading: rpm 5200
